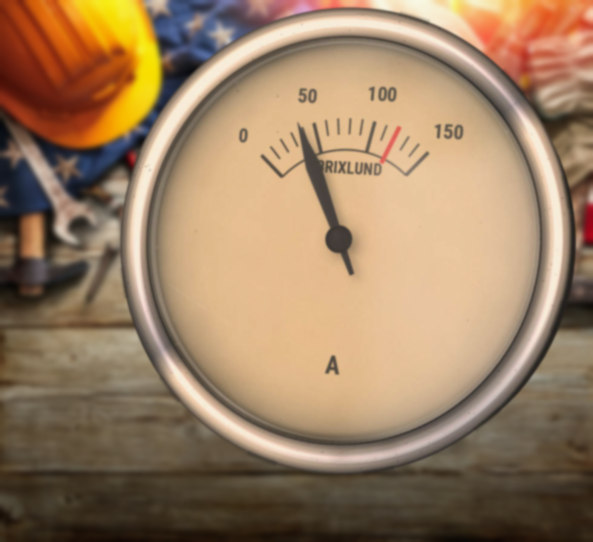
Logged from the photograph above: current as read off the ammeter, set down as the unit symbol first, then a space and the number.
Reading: A 40
